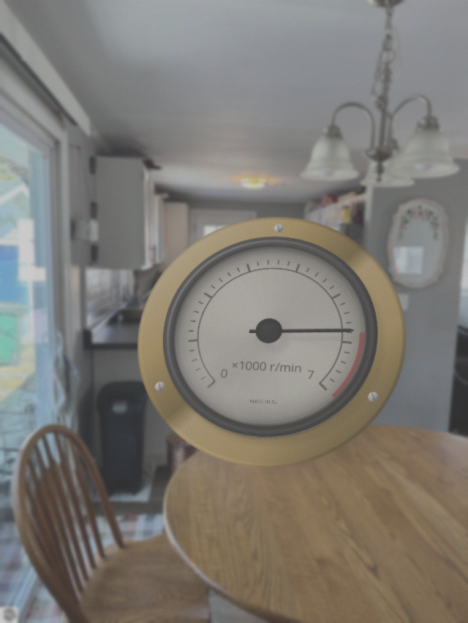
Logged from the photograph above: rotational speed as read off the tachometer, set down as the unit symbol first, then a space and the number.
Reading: rpm 5800
